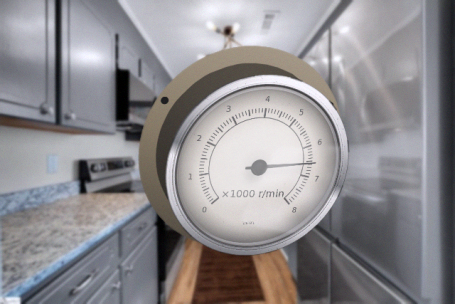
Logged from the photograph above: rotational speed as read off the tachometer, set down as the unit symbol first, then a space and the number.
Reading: rpm 6500
